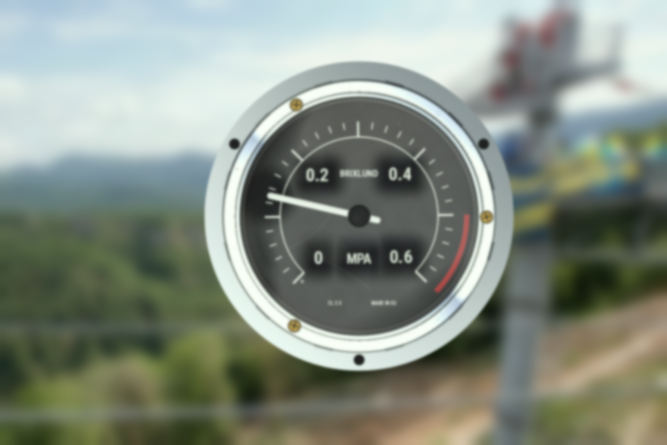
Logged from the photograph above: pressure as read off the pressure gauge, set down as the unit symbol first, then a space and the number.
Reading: MPa 0.13
